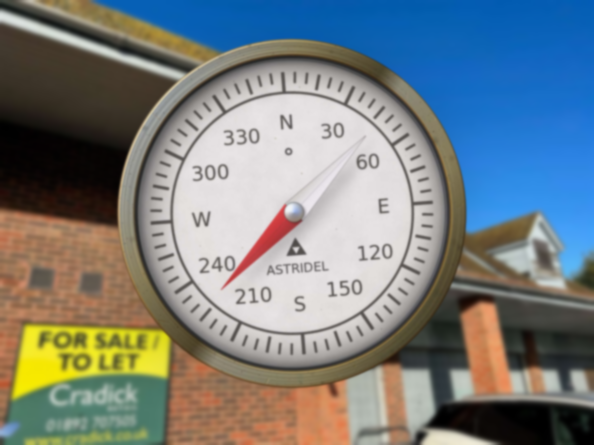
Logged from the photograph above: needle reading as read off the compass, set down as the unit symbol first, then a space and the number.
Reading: ° 227.5
